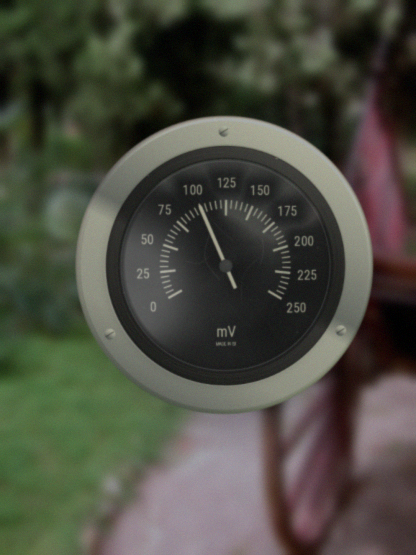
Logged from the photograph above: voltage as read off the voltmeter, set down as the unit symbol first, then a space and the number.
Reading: mV 100
